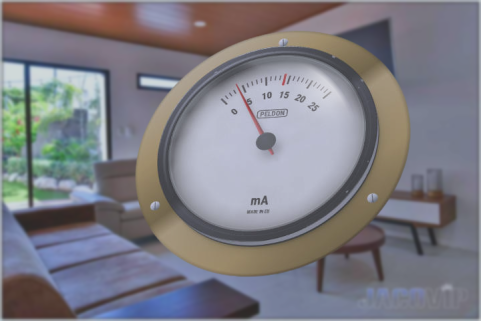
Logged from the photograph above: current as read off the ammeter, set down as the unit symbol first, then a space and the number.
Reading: mA 4
